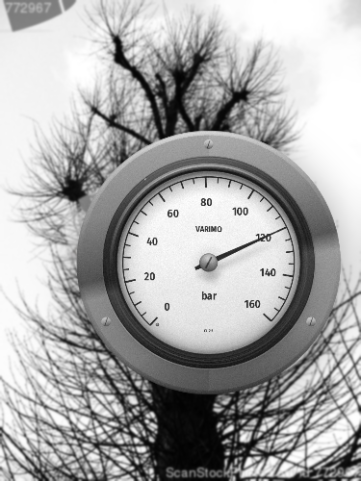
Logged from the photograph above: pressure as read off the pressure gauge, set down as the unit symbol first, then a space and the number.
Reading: bar 120
